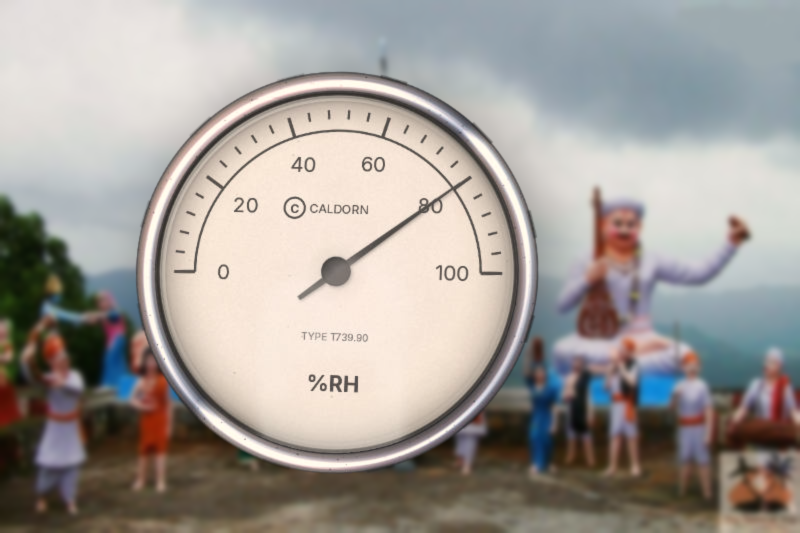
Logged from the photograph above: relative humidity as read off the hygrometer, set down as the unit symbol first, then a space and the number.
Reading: % 80
